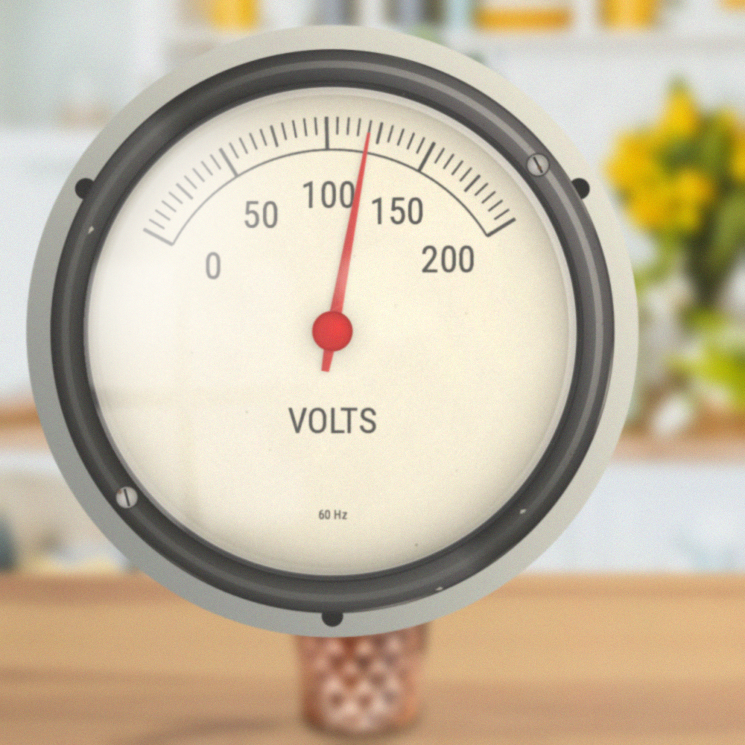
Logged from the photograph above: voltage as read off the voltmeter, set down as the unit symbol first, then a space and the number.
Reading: V 120
